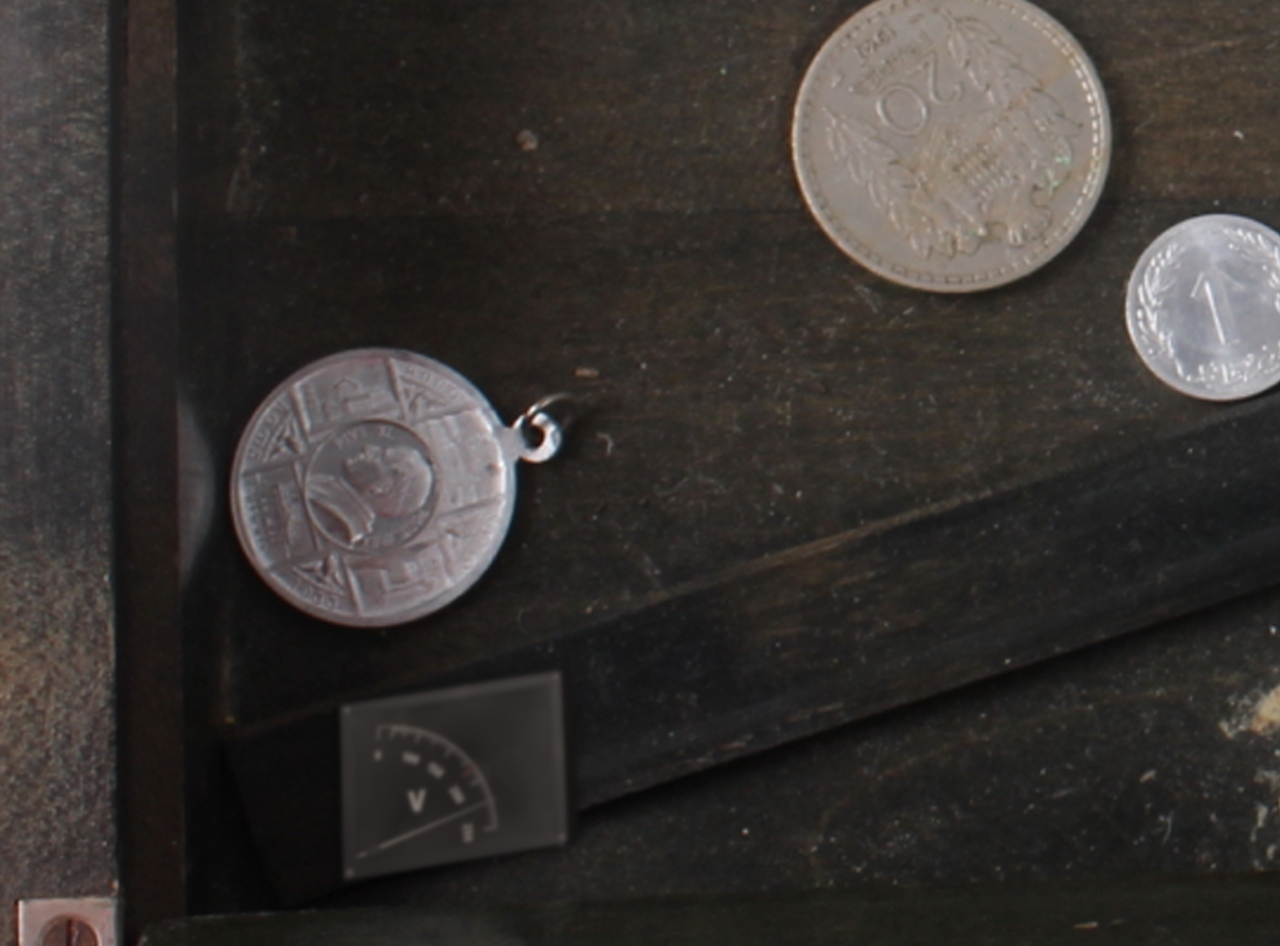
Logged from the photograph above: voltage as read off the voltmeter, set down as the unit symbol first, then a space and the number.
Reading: V 225
